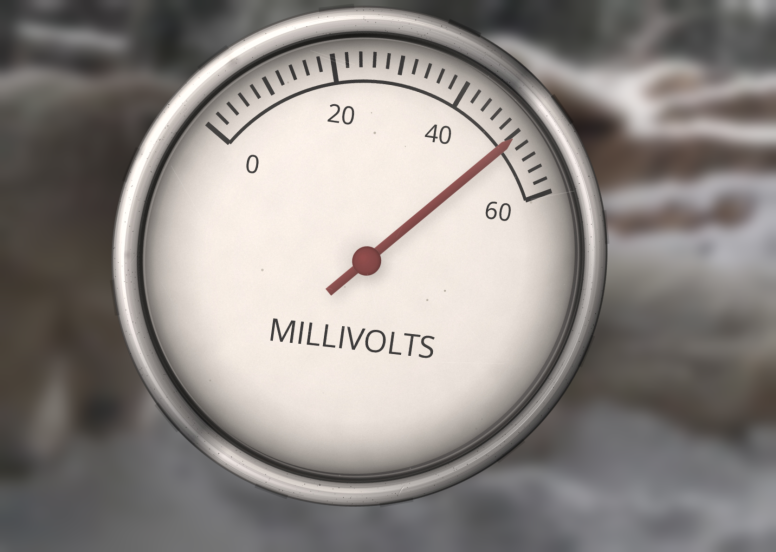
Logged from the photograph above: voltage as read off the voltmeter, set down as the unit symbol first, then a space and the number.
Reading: mV 50
